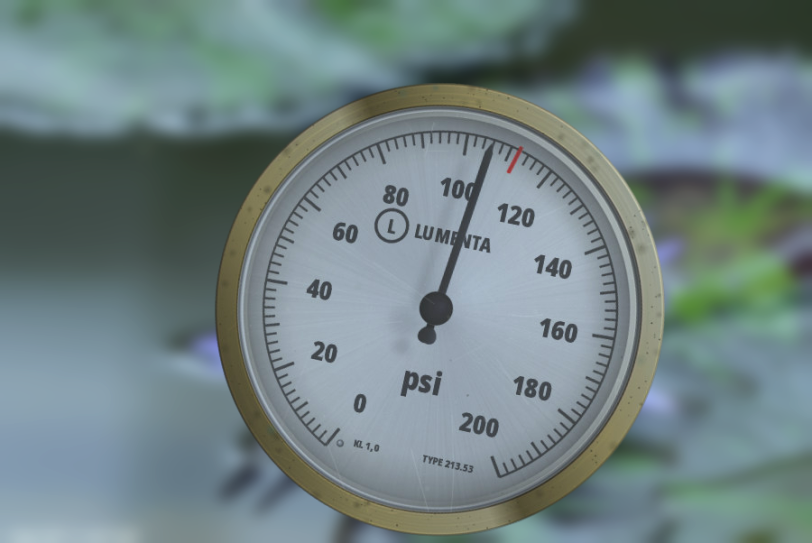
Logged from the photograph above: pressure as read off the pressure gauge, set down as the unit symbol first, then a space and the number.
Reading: psi 106
